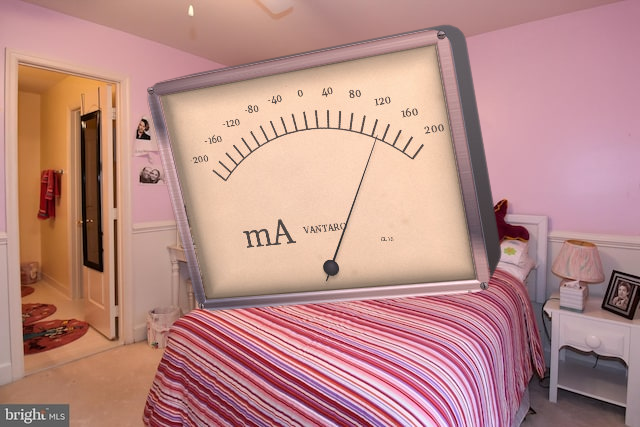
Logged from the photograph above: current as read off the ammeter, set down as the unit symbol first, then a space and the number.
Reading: mA 130
